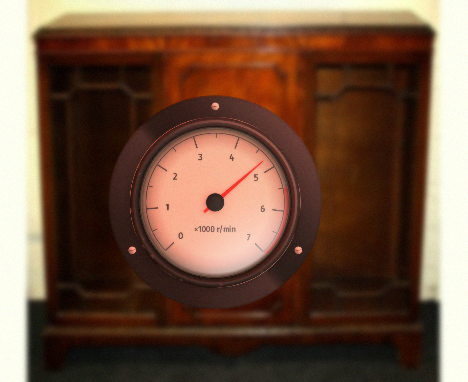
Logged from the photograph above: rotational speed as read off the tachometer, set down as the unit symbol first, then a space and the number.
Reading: rpm 4750
